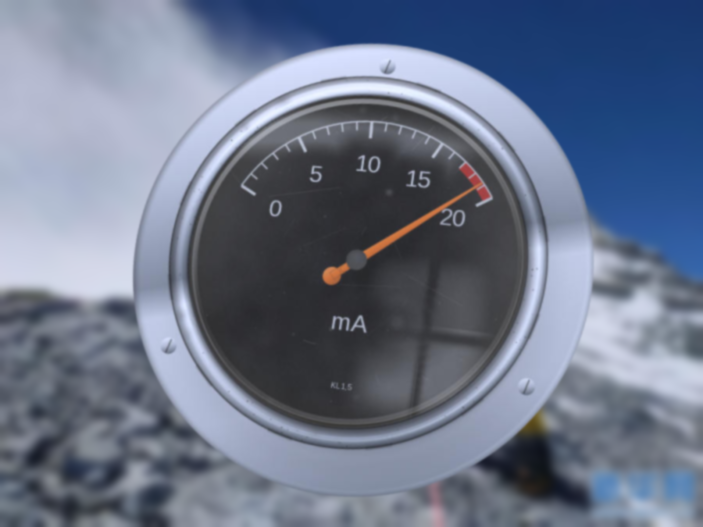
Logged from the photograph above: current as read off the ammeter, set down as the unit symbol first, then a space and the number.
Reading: mA 19
